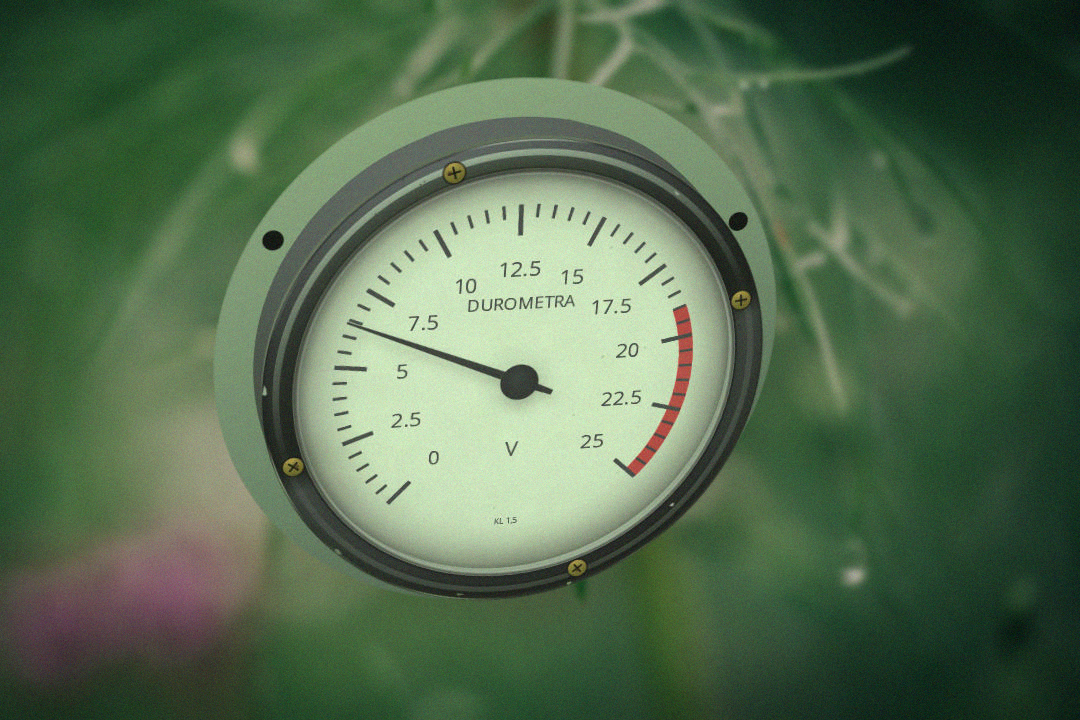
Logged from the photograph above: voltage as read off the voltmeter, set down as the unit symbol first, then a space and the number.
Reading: V 6.5
